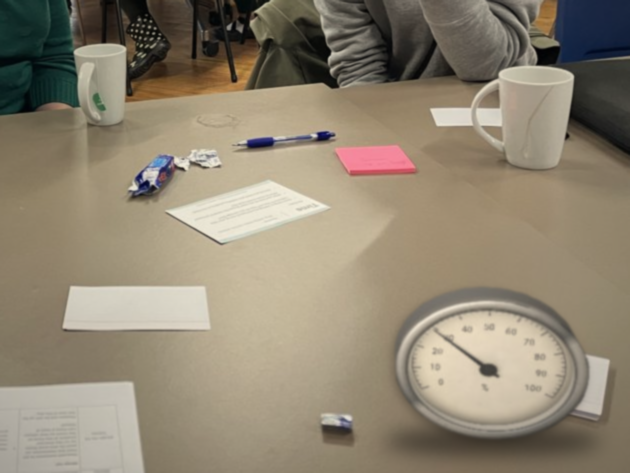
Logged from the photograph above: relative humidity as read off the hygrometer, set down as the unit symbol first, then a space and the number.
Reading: % 30
